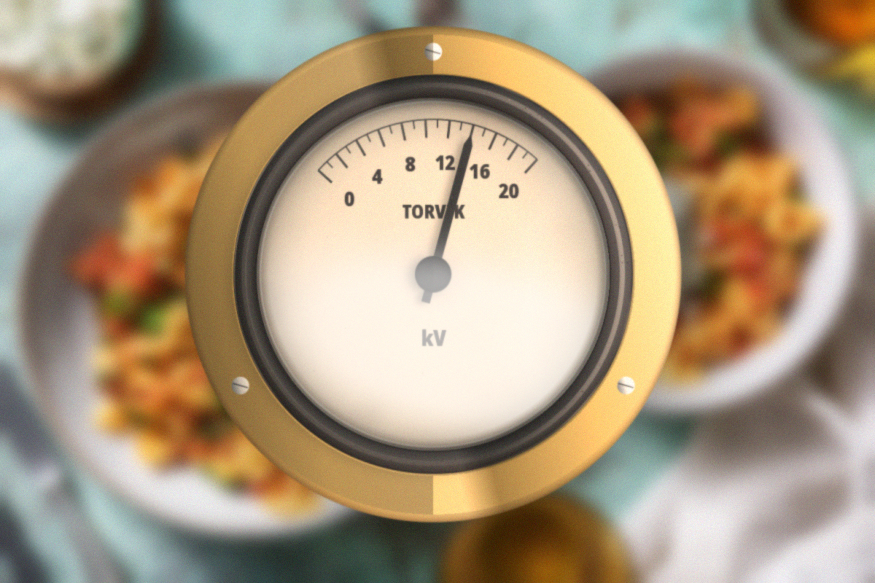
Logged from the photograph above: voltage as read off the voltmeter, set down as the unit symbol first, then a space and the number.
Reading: kV 14
